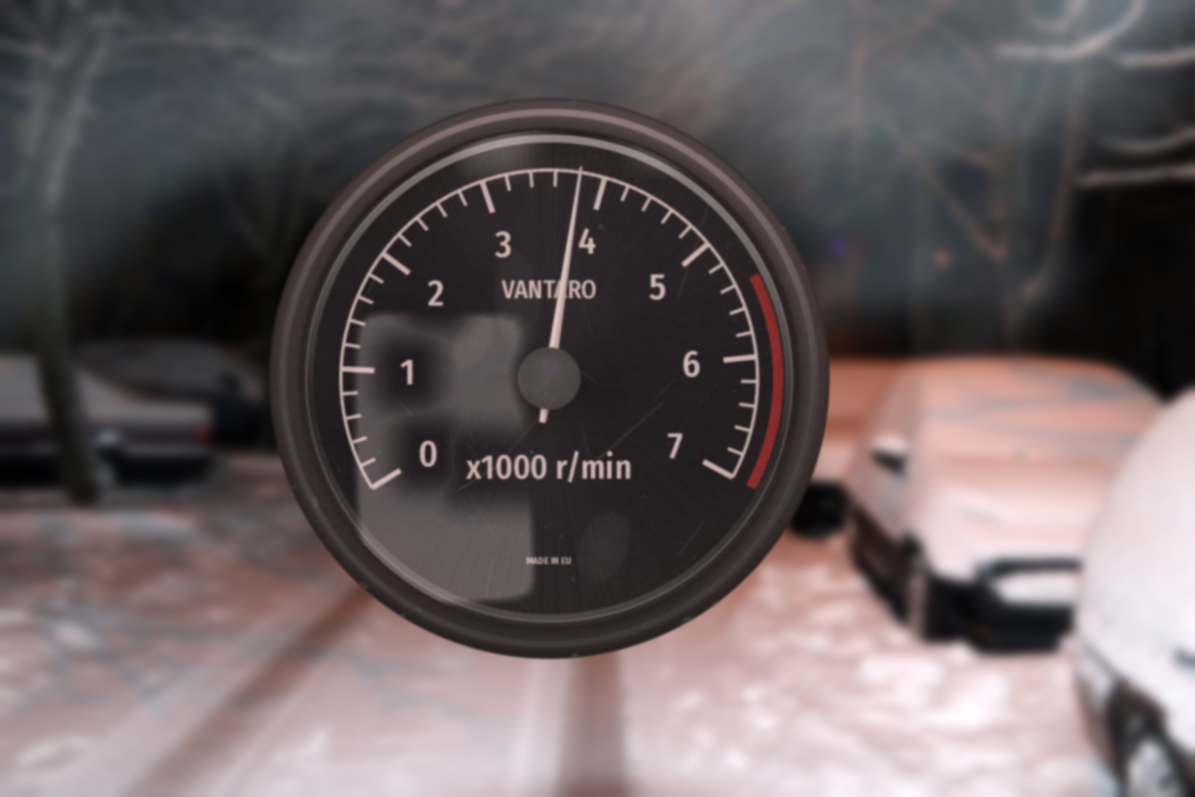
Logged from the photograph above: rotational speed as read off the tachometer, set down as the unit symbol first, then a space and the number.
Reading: rpm 3800
